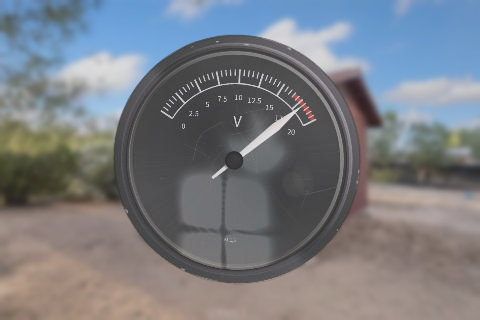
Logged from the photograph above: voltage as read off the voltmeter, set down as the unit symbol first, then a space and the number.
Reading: V 18
